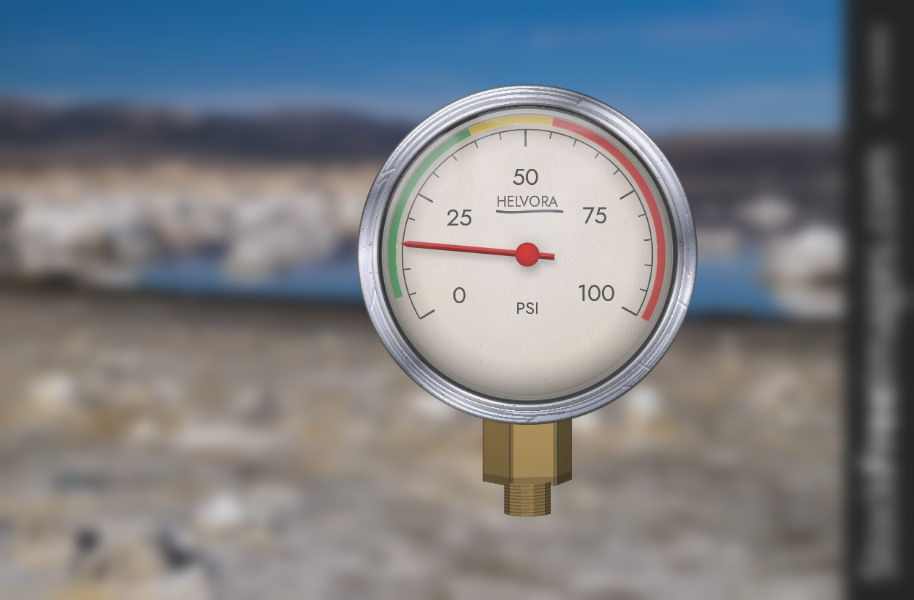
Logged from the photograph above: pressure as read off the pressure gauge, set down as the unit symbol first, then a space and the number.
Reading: psi 15
